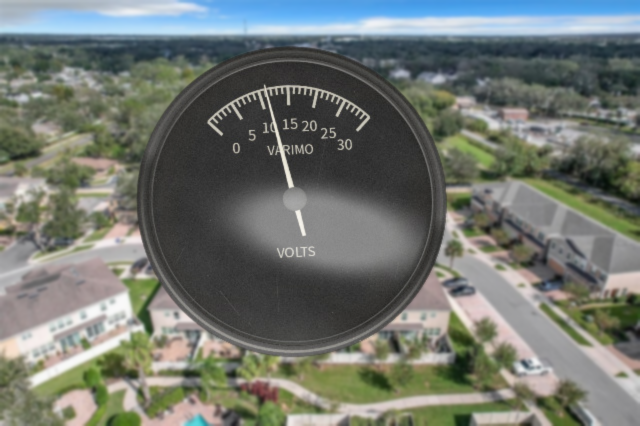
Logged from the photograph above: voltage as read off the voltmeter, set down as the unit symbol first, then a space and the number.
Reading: V 11
